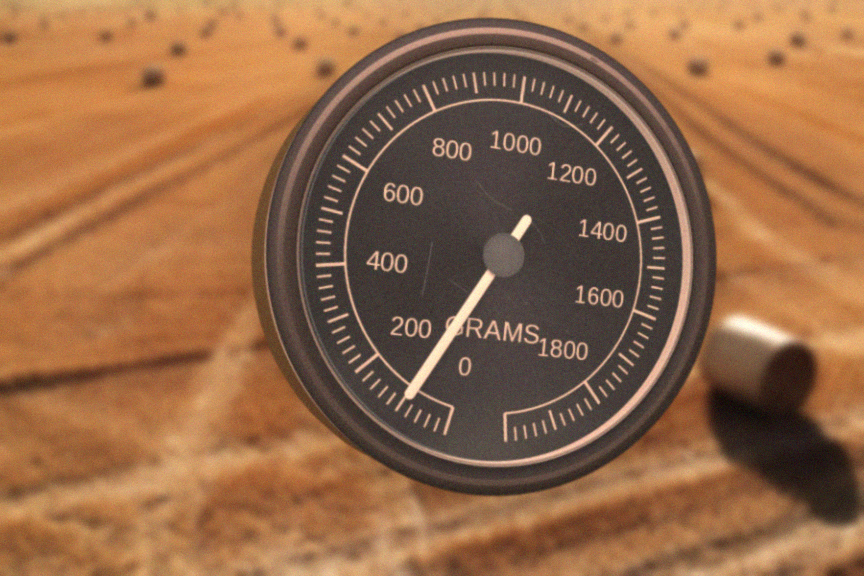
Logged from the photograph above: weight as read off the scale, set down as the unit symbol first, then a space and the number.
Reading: g 100
